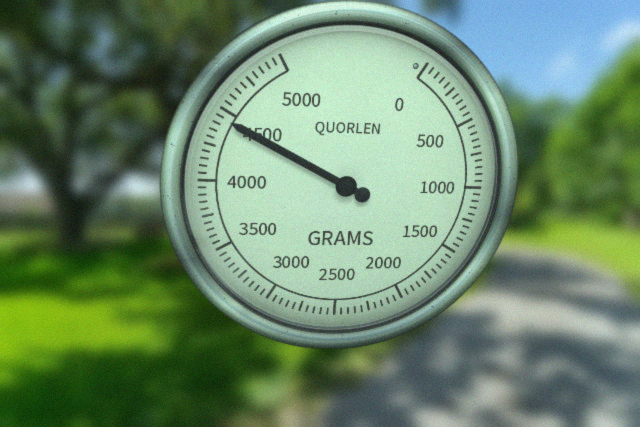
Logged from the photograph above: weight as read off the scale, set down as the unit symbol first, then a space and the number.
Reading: g 4450
